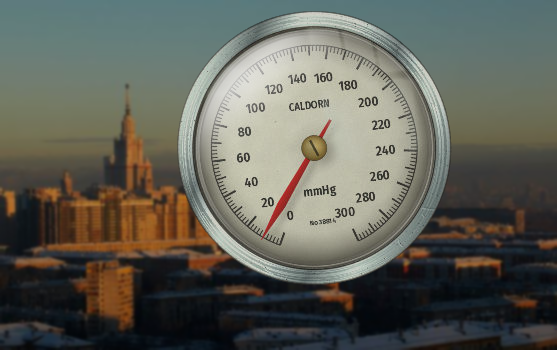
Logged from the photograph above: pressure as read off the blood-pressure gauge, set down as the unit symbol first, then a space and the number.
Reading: mmHg 10
